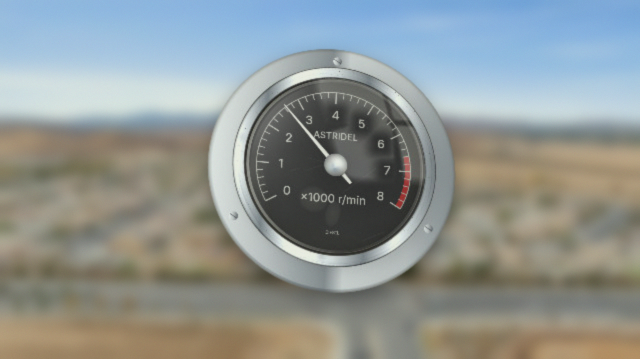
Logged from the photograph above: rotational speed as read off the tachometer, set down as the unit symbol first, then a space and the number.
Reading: rpm 2600
